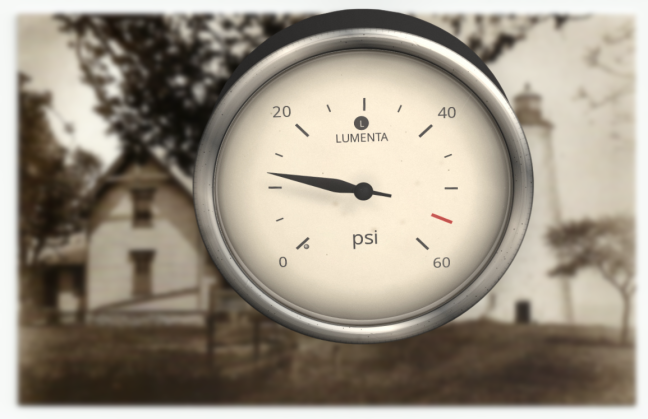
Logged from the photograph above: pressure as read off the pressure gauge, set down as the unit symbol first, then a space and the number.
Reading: psi 12.5
